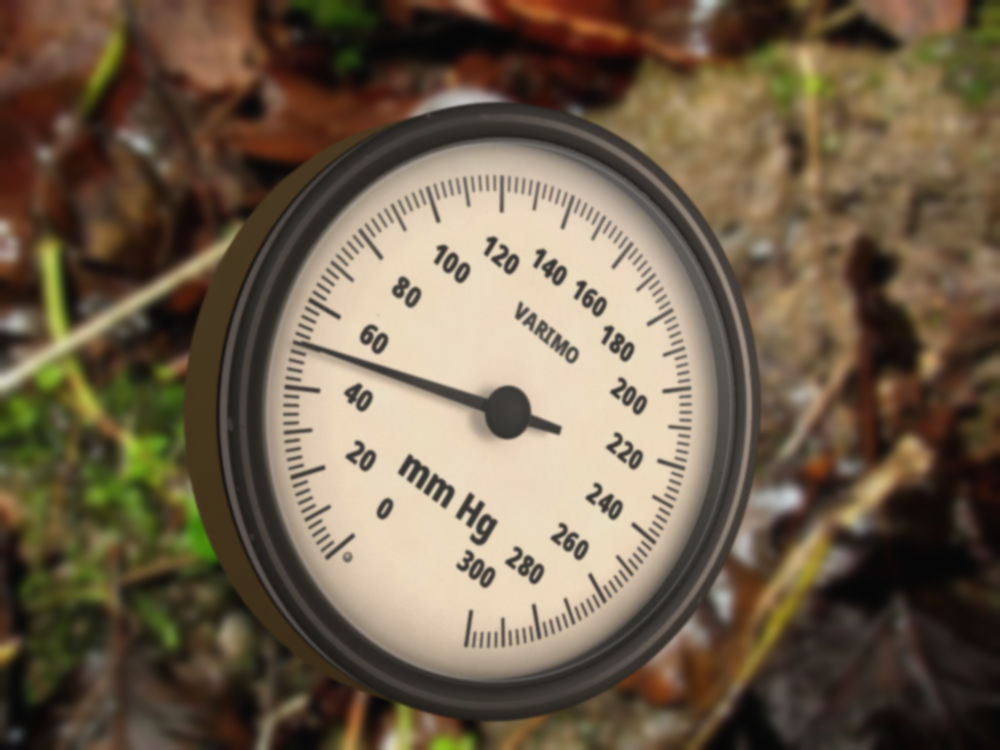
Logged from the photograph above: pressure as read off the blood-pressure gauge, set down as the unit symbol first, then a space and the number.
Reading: mmHg 50
